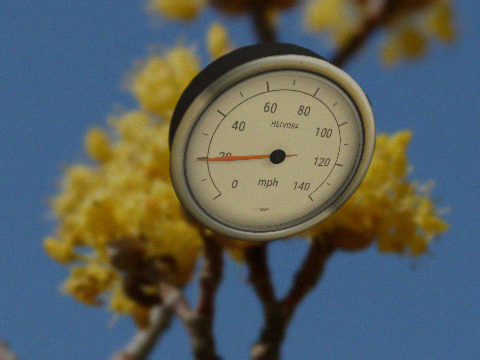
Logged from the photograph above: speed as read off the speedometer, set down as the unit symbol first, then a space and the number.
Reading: mph 20
